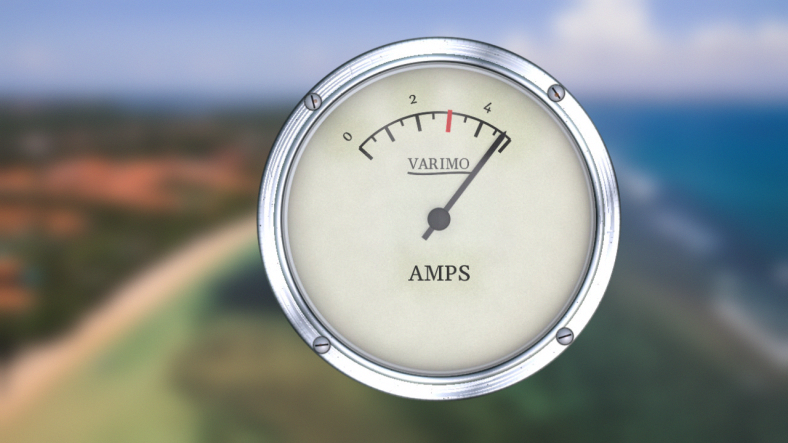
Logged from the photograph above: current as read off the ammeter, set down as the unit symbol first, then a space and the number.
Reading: A 4.75
